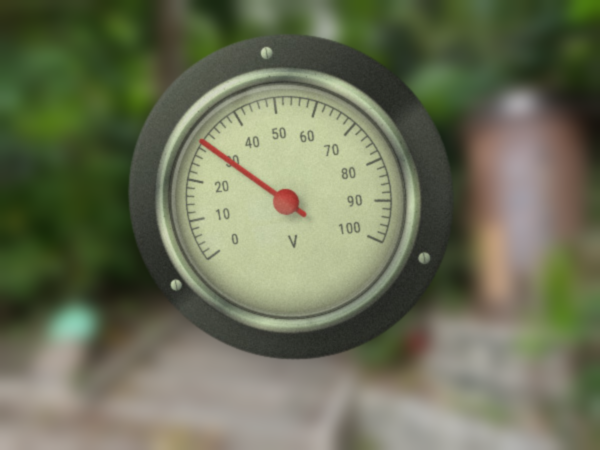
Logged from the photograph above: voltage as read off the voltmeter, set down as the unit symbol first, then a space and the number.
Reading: V 30
